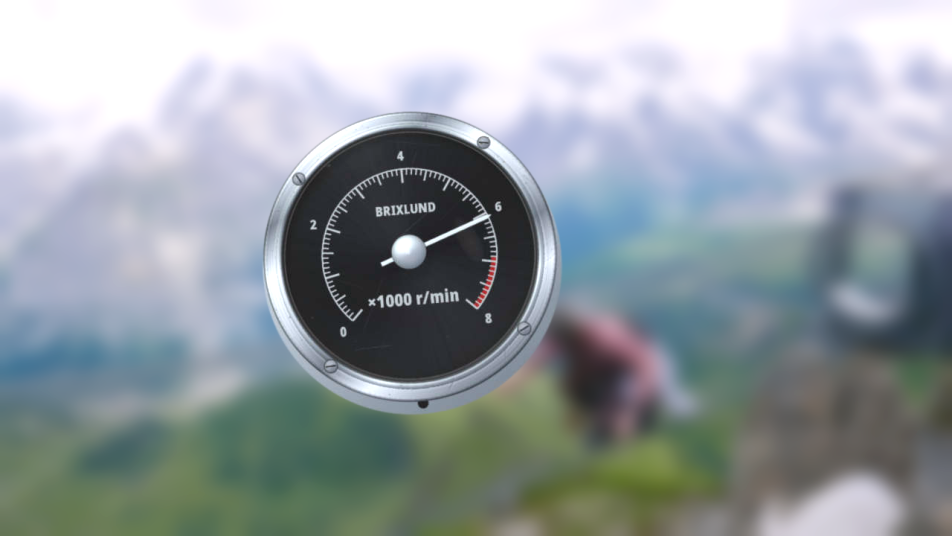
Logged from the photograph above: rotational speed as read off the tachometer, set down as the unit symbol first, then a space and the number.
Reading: rpm 6100
